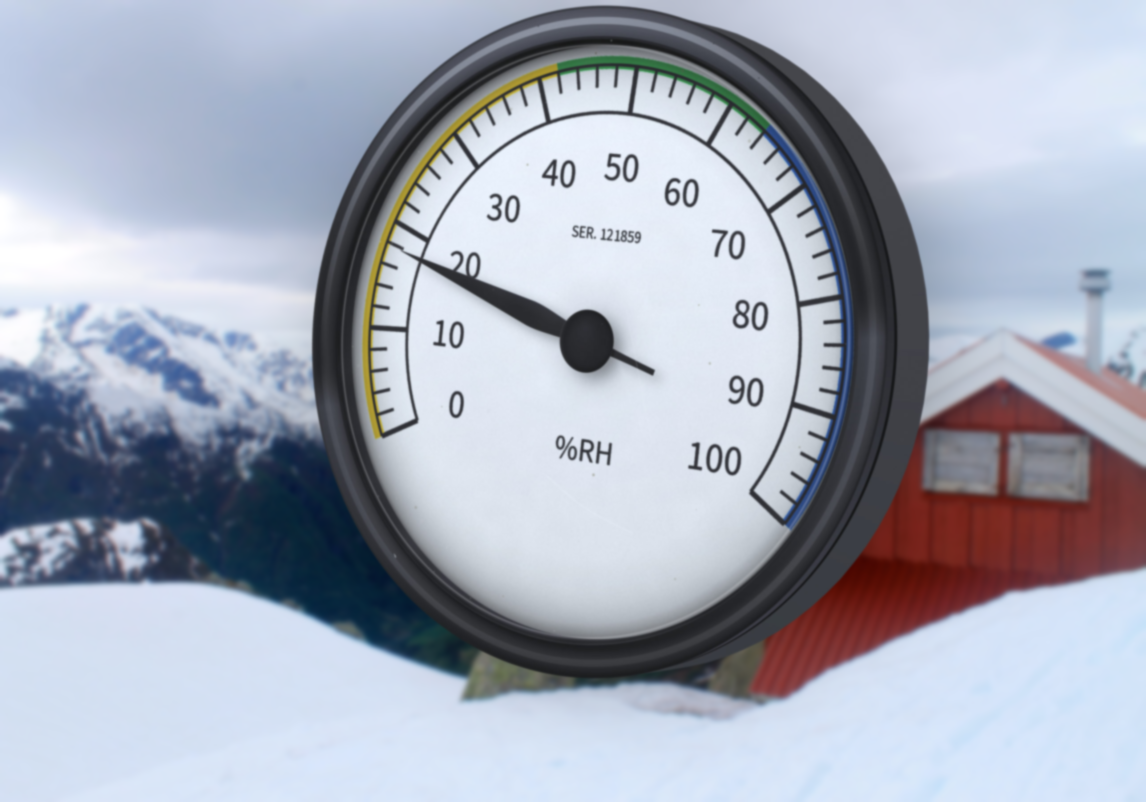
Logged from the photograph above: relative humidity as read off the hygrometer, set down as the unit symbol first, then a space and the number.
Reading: % 18
